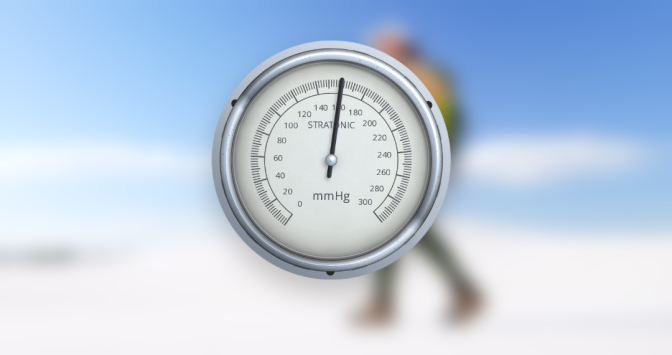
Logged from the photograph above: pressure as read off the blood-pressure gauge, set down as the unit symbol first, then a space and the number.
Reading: mmHg 160
